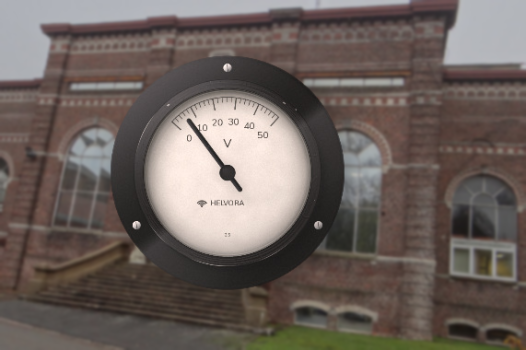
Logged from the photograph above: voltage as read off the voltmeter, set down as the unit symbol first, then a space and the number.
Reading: V 6
